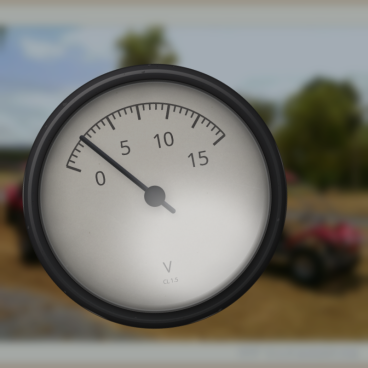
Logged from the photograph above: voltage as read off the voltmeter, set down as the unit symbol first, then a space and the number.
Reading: V 2.5
